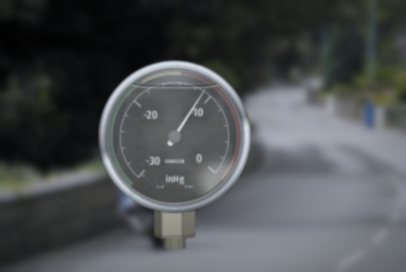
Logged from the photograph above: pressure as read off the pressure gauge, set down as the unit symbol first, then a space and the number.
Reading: inHg -11
